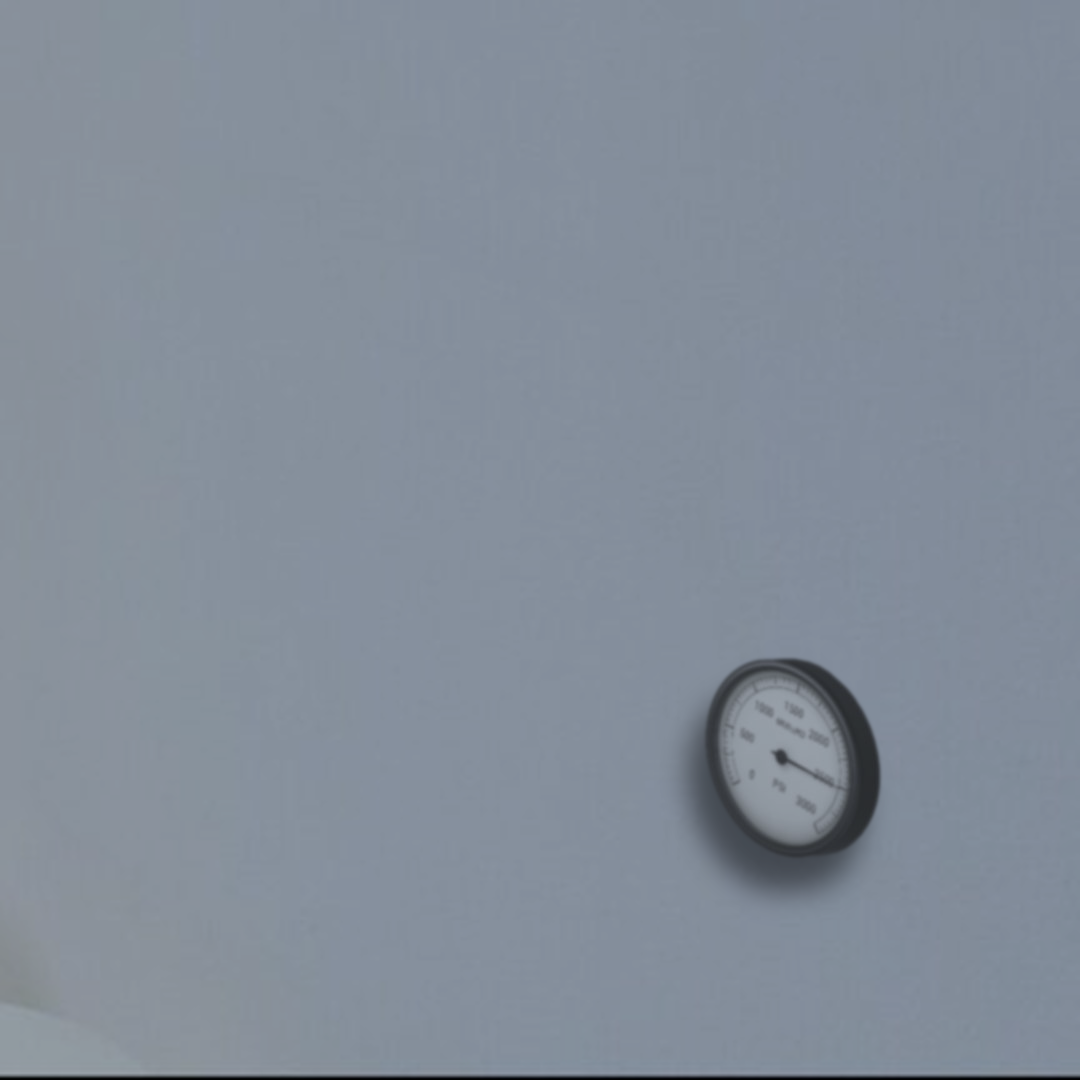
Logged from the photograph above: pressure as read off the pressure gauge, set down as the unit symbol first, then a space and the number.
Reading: psi 2500
